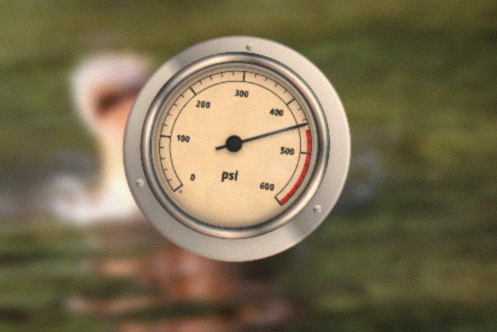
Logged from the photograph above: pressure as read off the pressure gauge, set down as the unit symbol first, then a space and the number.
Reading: psi 450
